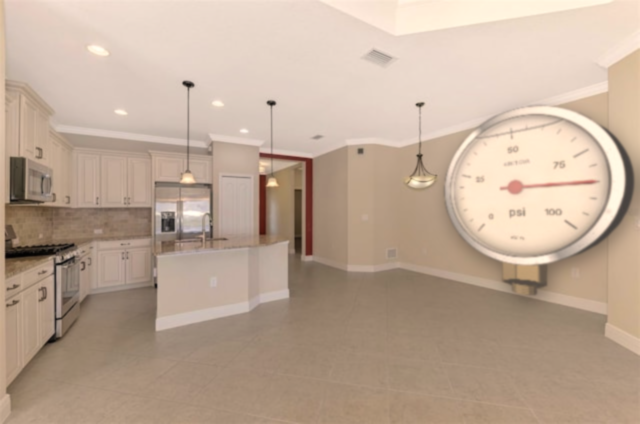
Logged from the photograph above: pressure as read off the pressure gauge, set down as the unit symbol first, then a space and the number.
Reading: psi 85
